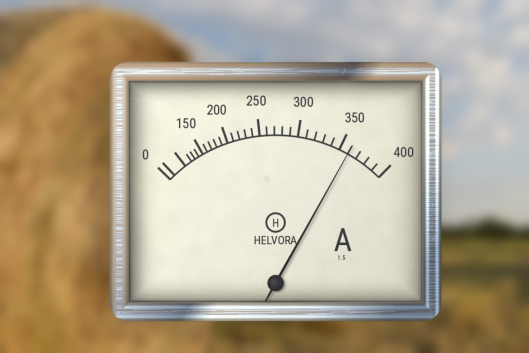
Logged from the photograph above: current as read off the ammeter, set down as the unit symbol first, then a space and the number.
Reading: A 360
